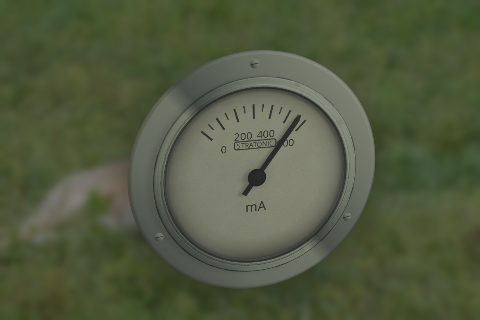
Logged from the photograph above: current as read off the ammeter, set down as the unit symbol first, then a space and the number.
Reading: mA 550
